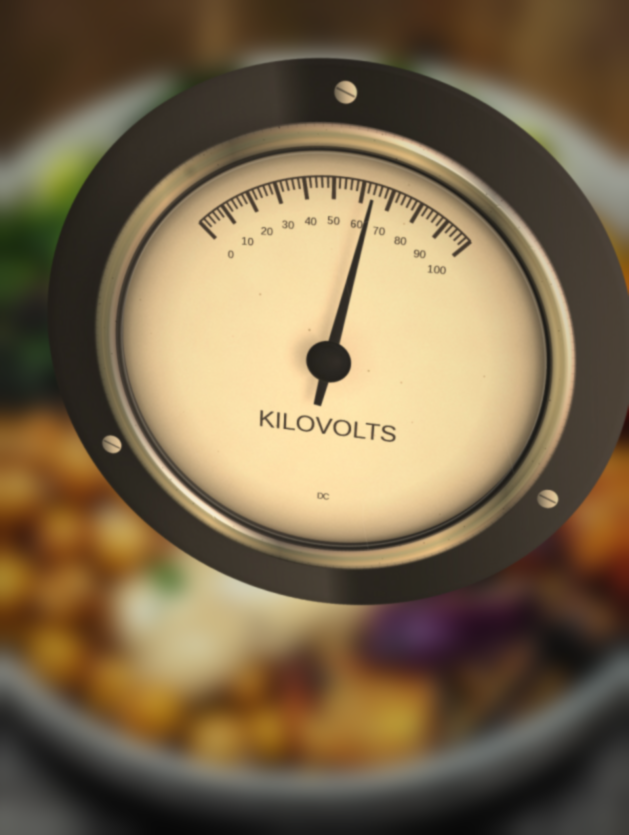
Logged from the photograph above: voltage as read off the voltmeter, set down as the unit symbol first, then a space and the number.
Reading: kV 64
